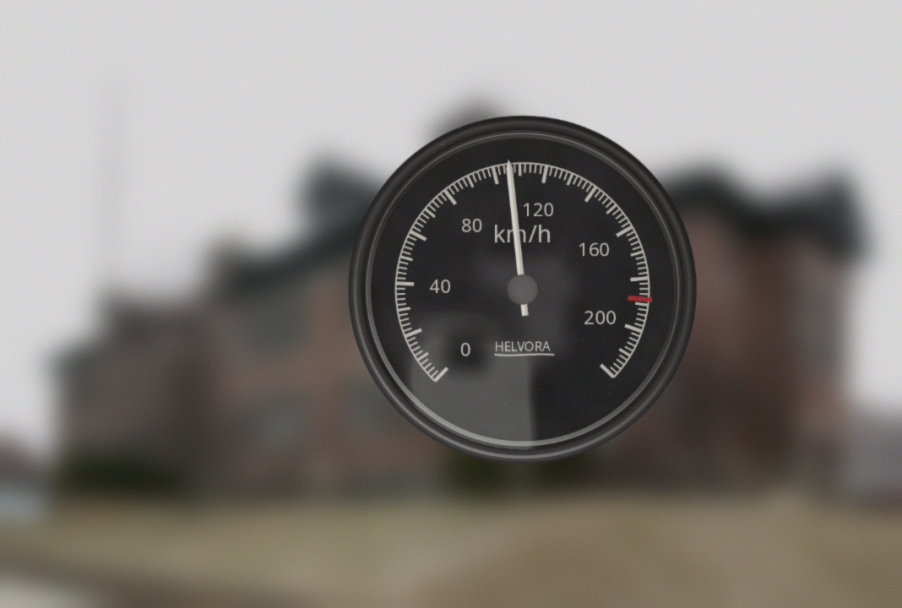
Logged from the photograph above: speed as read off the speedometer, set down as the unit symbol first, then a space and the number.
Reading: km/h 106
